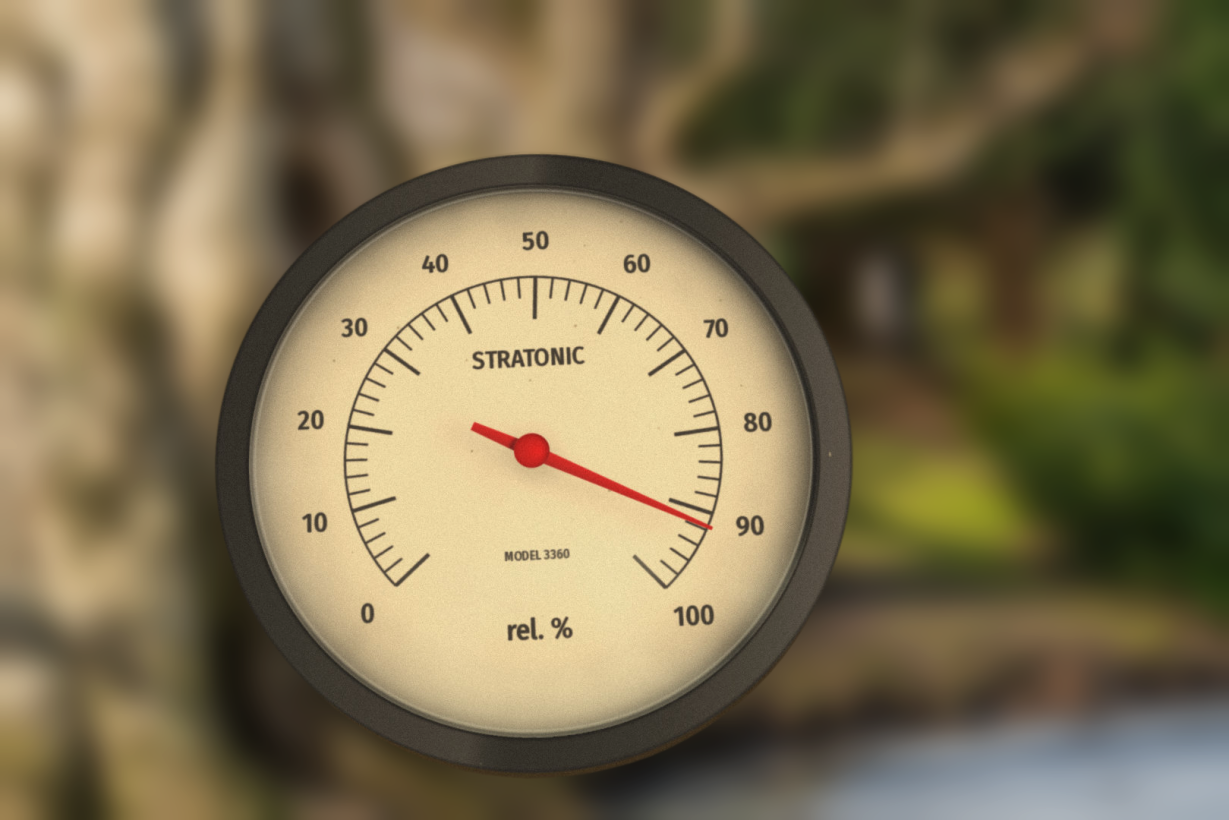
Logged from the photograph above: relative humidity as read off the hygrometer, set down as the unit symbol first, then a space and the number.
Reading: % 92
